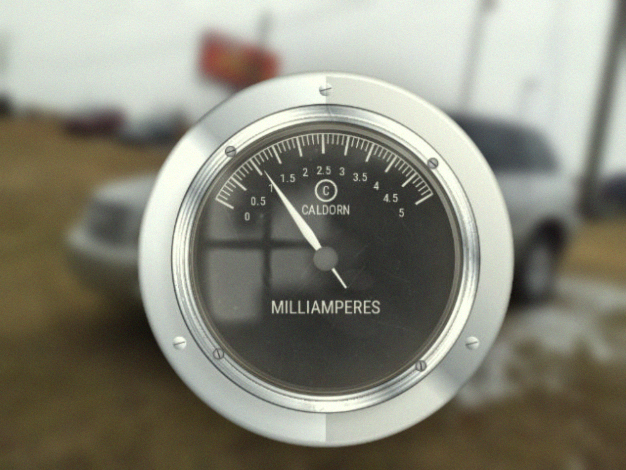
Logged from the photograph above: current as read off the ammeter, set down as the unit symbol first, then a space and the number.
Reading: mA 1.1
